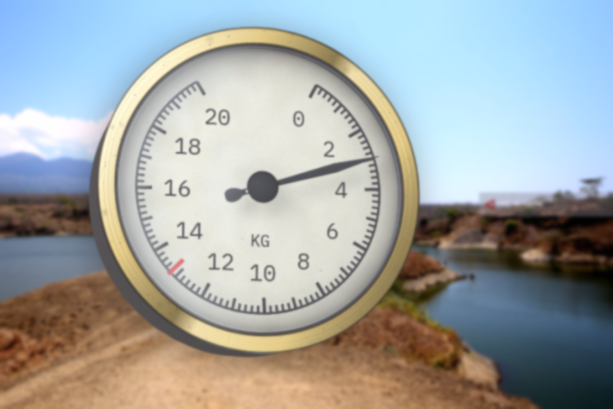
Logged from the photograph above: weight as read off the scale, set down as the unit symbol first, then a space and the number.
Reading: kg 3
